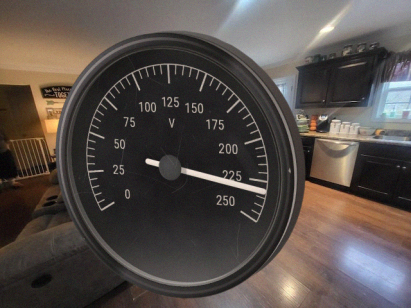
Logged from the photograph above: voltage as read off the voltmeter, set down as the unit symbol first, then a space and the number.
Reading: V 230
